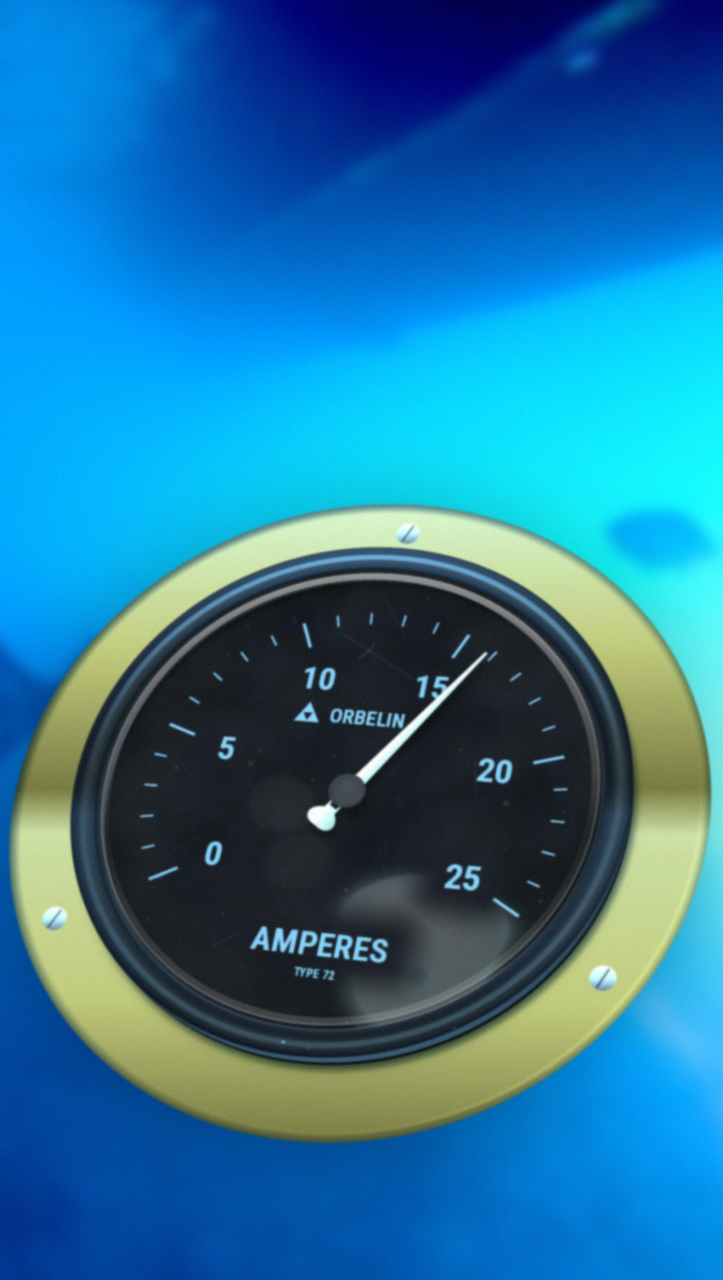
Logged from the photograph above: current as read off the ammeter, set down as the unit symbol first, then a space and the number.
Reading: A 16
